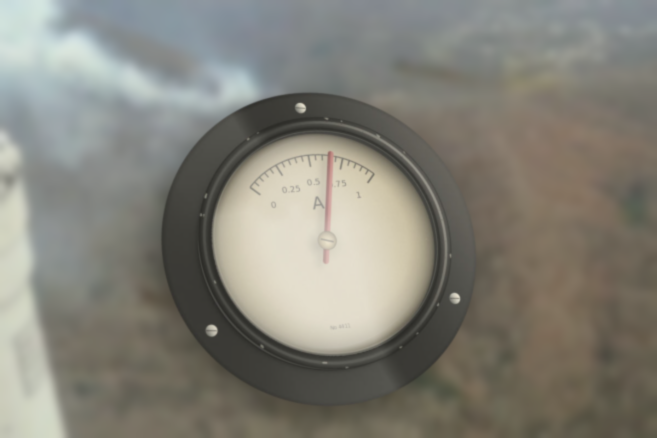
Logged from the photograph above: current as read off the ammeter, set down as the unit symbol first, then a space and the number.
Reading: A 0.65
